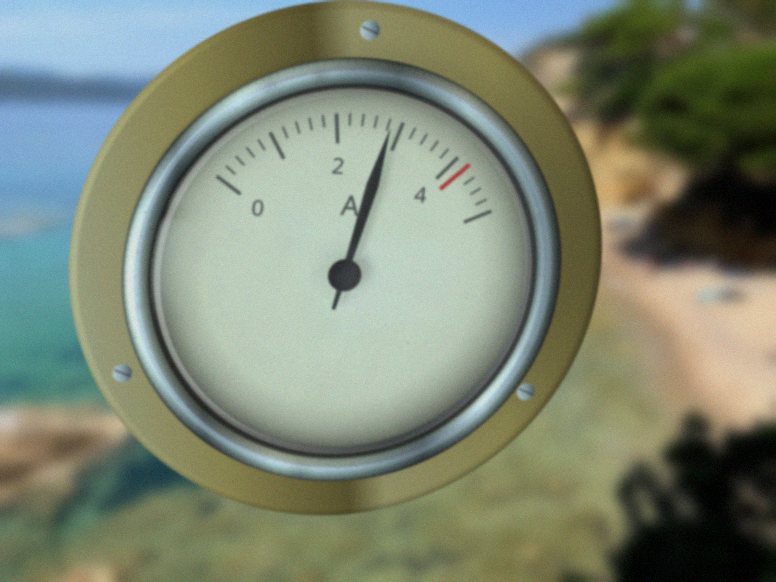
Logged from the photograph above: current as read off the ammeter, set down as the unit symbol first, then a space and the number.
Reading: A 2.8
